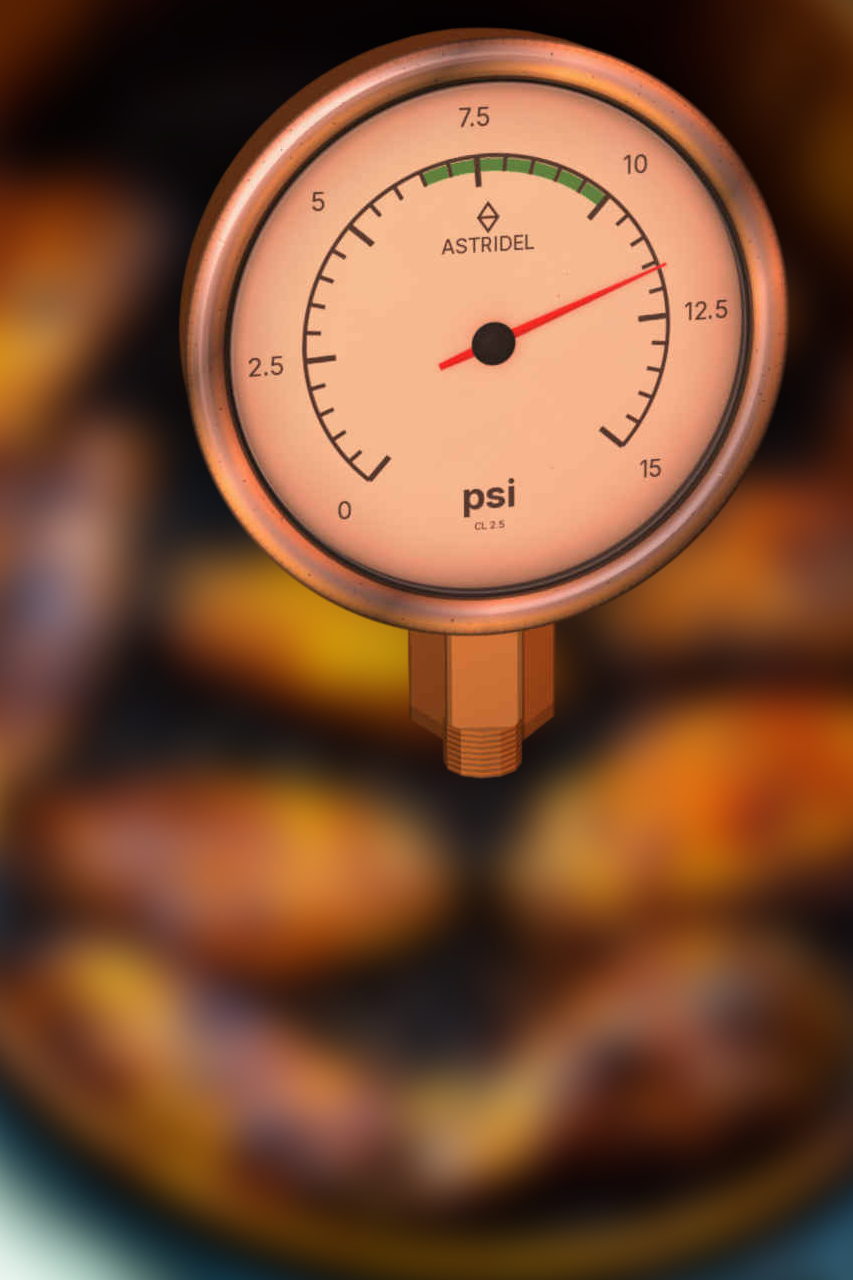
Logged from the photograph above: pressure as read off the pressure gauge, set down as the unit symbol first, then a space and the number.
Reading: psi 11.5
